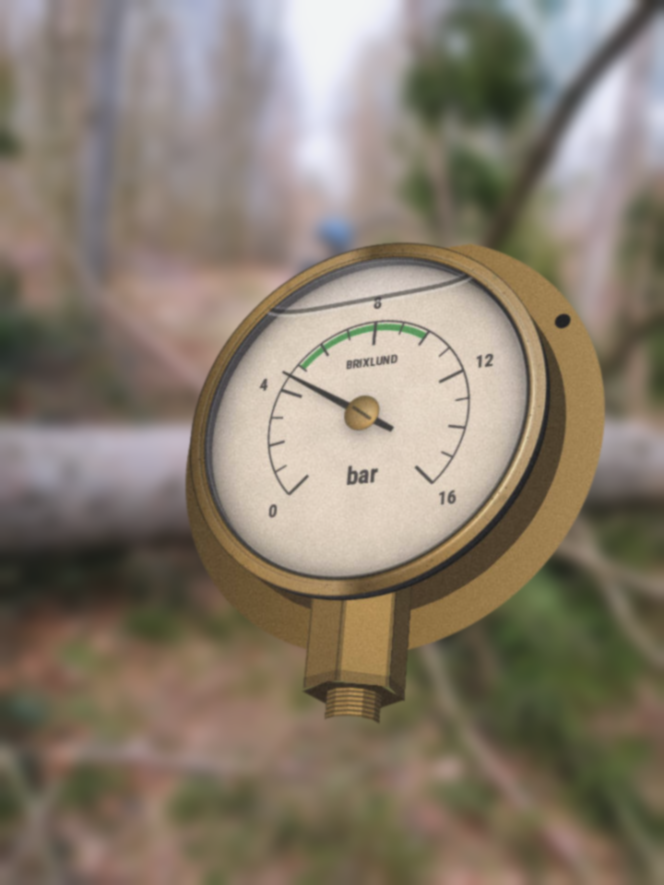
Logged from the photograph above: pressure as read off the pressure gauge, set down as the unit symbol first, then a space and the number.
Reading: bar 4.5
